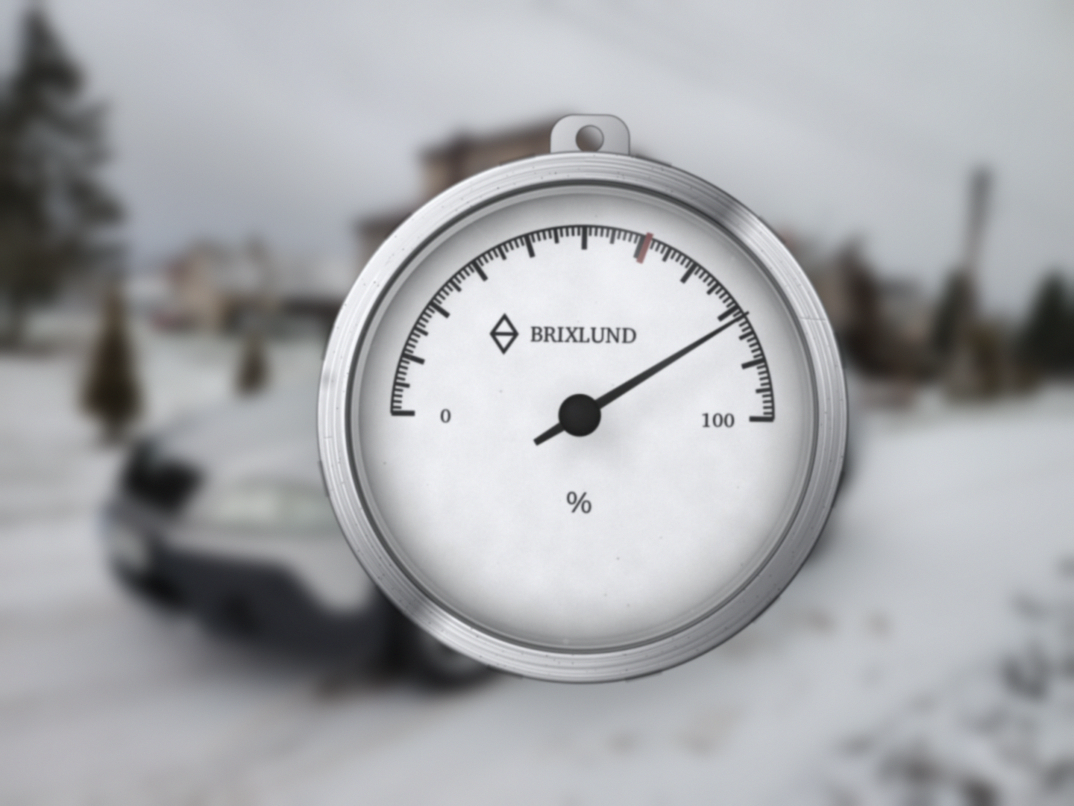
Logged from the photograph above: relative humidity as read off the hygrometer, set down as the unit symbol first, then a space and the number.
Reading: % 82
